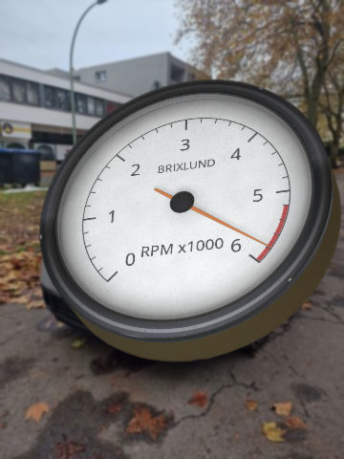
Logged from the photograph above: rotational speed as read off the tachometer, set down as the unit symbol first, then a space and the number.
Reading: rpm 5800
